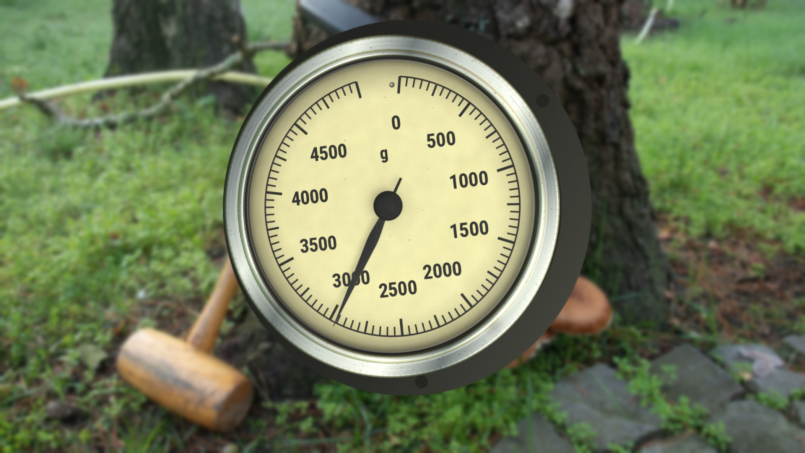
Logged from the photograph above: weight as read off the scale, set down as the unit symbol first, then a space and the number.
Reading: g 2950
